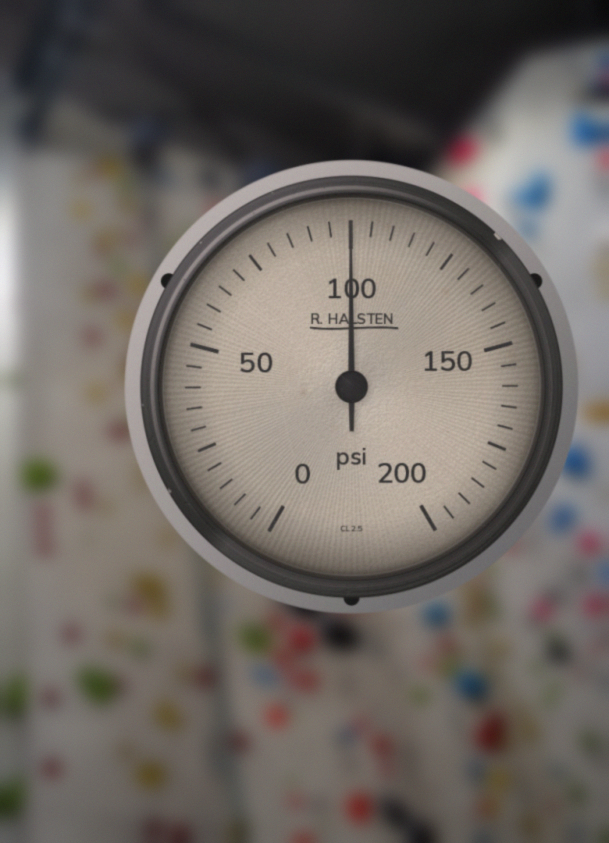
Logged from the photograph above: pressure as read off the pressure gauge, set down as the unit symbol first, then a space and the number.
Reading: psi 100
